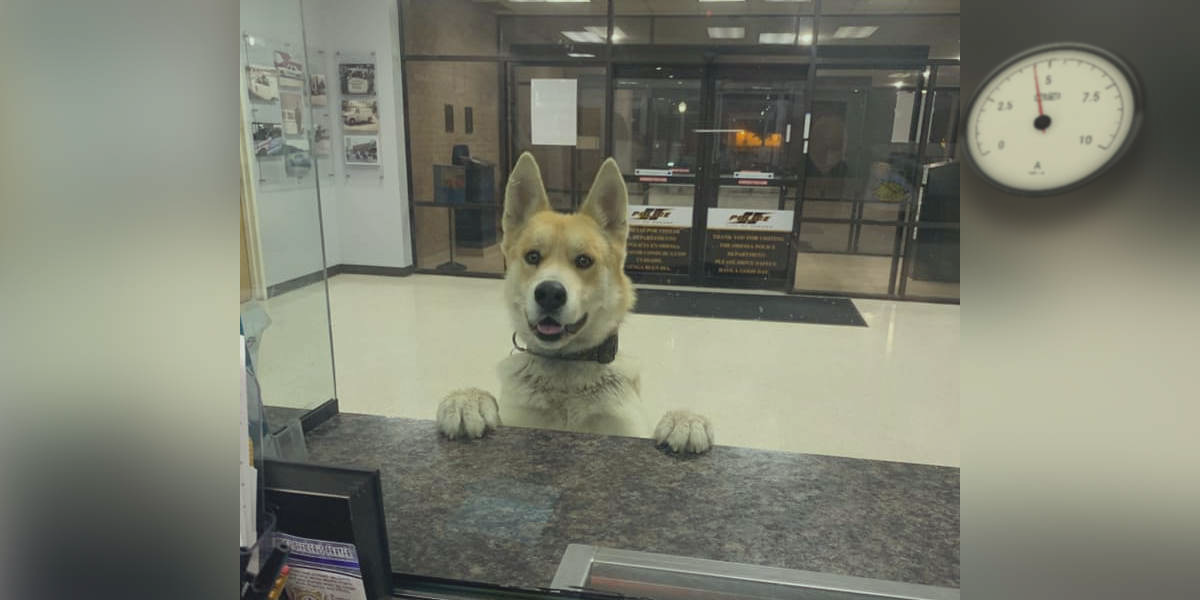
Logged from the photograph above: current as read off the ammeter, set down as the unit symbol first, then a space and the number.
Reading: A 4.5
